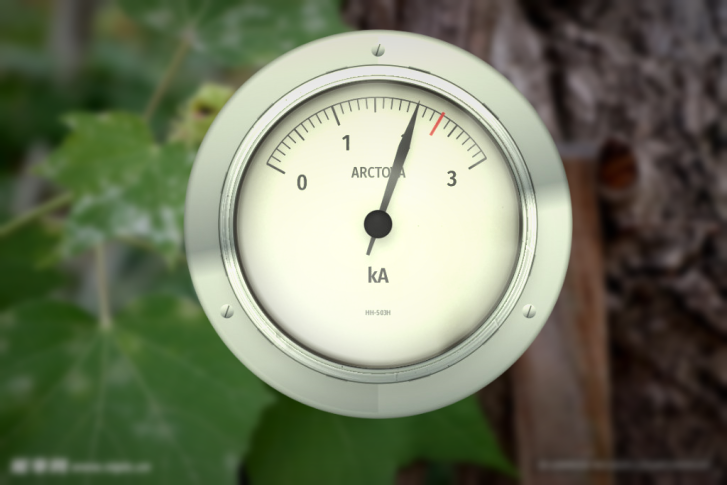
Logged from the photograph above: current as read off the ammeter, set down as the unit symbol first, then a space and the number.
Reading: kA 2
